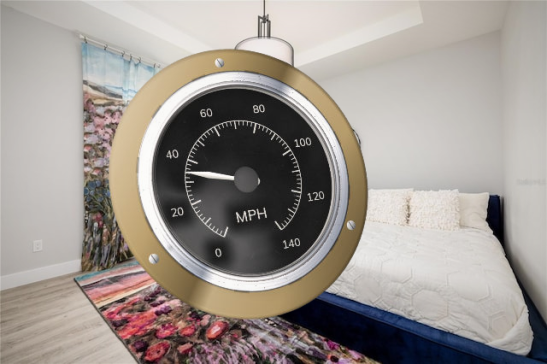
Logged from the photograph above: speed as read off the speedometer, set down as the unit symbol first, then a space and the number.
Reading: mph 34
